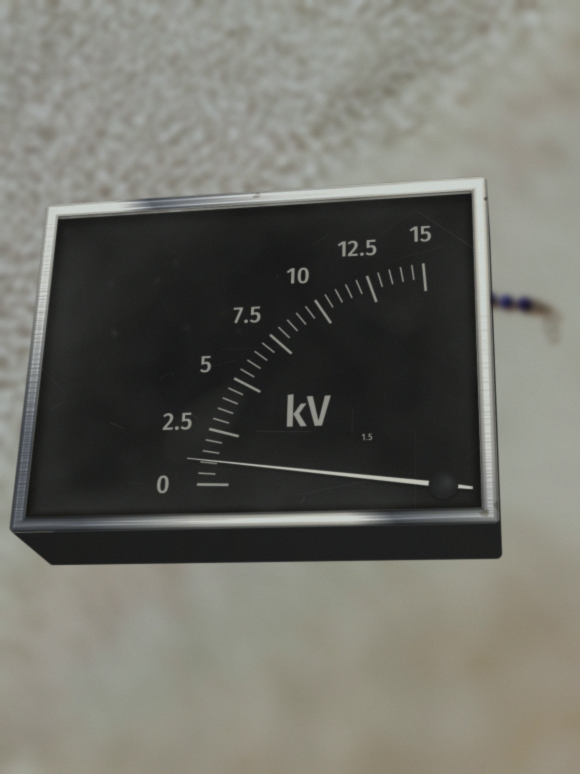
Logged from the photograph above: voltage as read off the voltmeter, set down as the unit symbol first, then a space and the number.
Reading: kV 1
